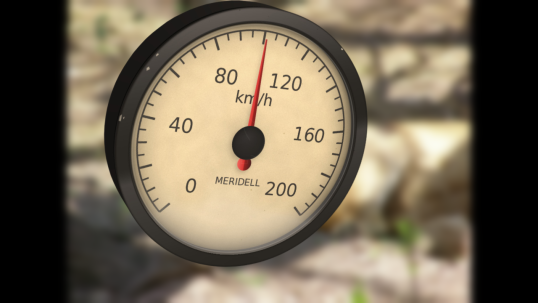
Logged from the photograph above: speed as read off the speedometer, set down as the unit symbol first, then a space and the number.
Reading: km/h 100
